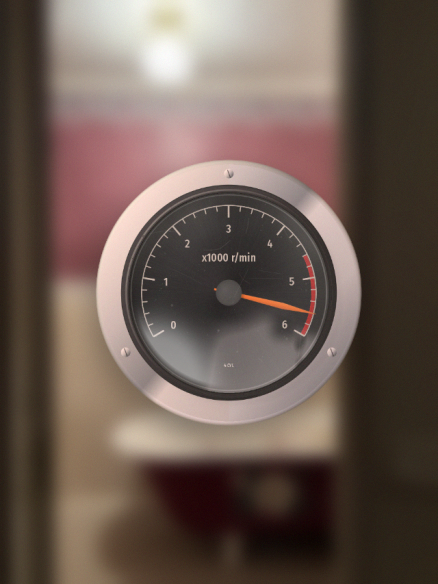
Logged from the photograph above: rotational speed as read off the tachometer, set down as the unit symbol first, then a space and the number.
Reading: rpm 5600
